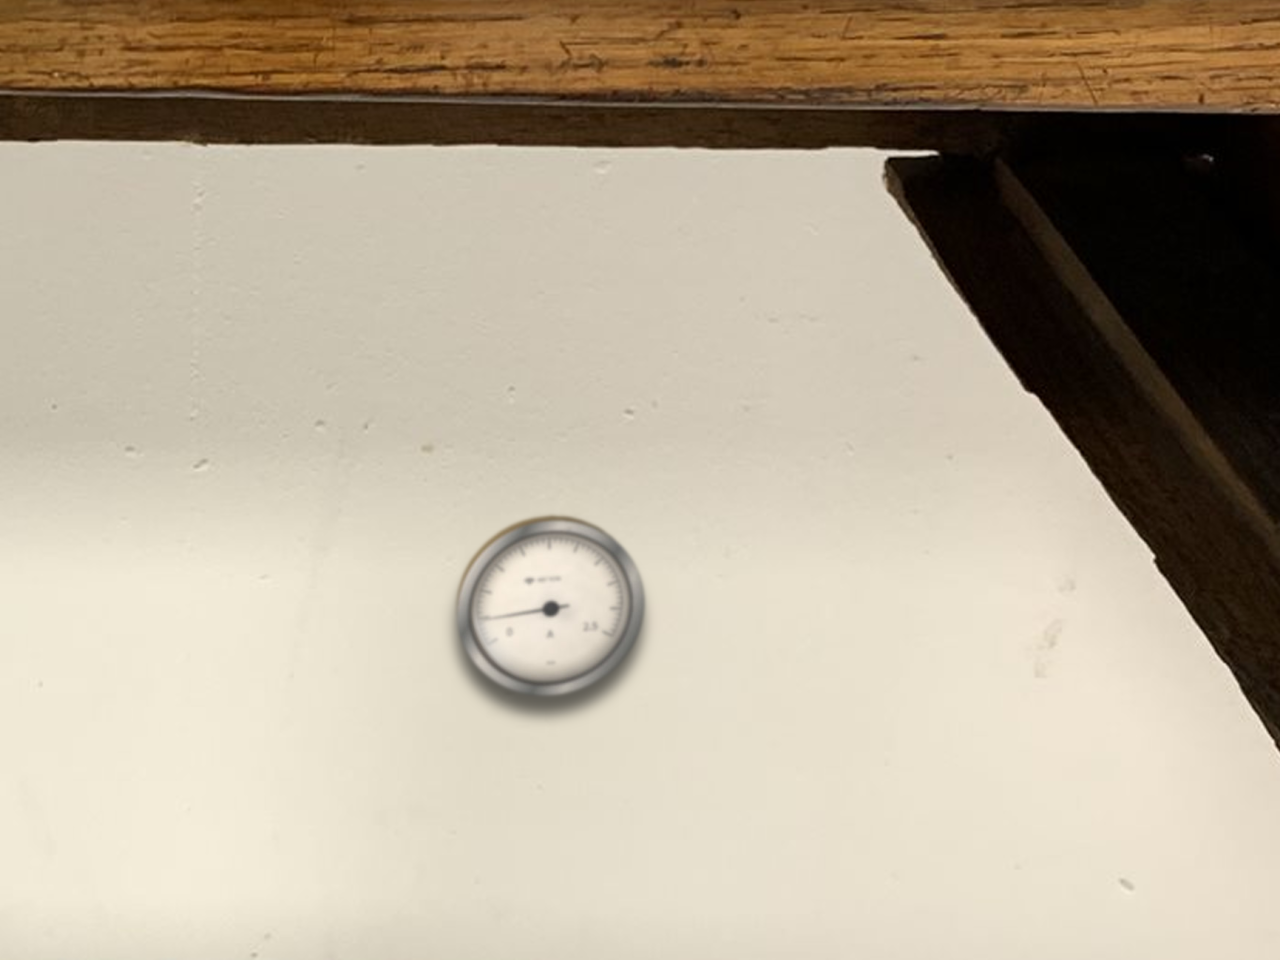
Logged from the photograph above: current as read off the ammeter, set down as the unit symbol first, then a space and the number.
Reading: A 0.25
